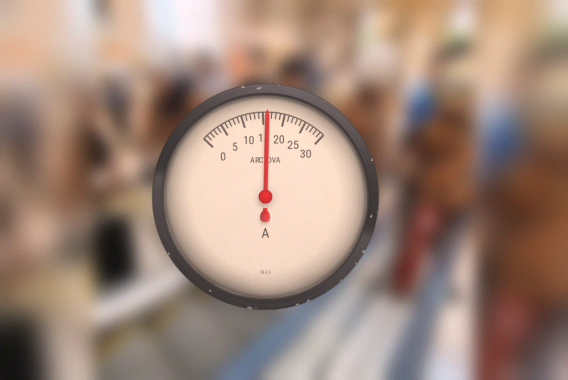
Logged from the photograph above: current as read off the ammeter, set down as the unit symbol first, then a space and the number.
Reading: A 16
